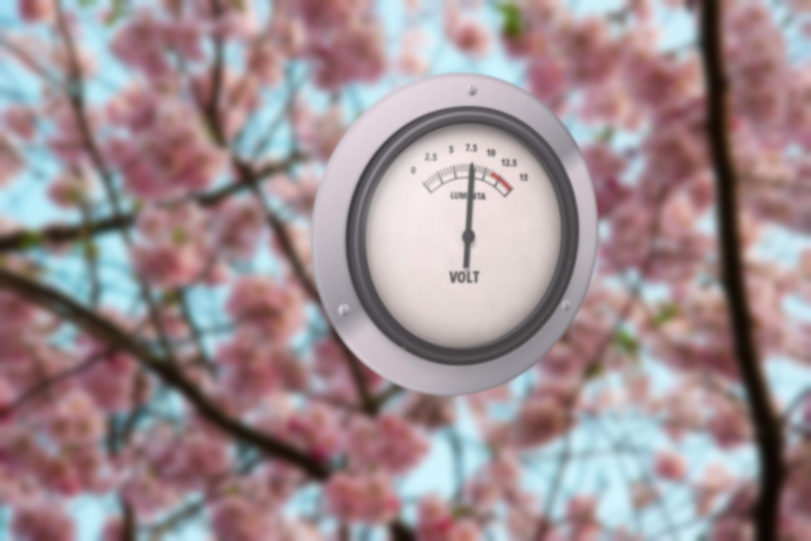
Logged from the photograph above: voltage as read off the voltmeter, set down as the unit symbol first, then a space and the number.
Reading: V 7.5
